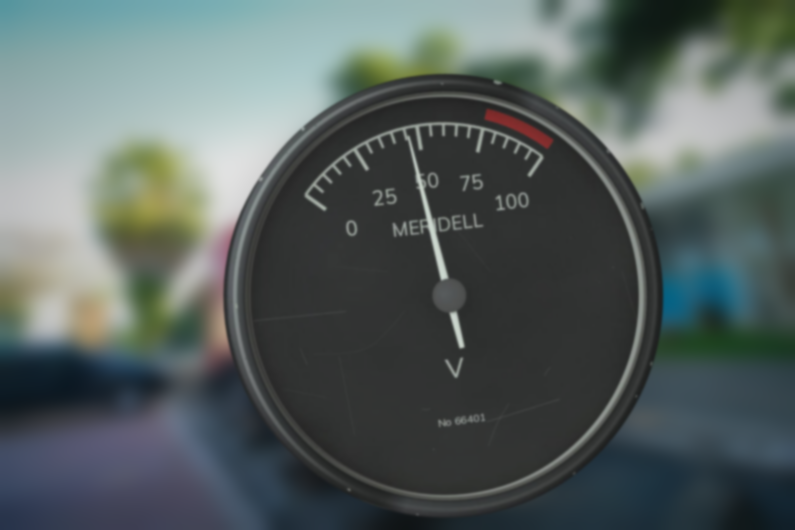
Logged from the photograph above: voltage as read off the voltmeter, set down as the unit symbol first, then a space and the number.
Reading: V 45
